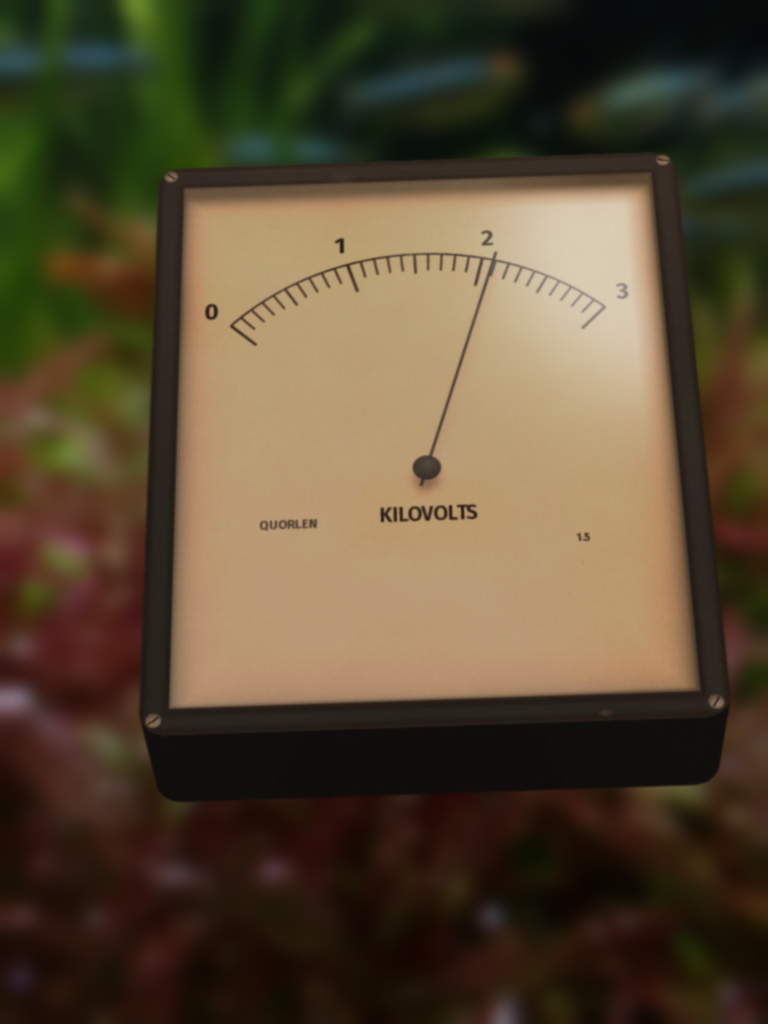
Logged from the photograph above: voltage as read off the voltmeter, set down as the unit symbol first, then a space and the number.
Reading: kV 2.1
